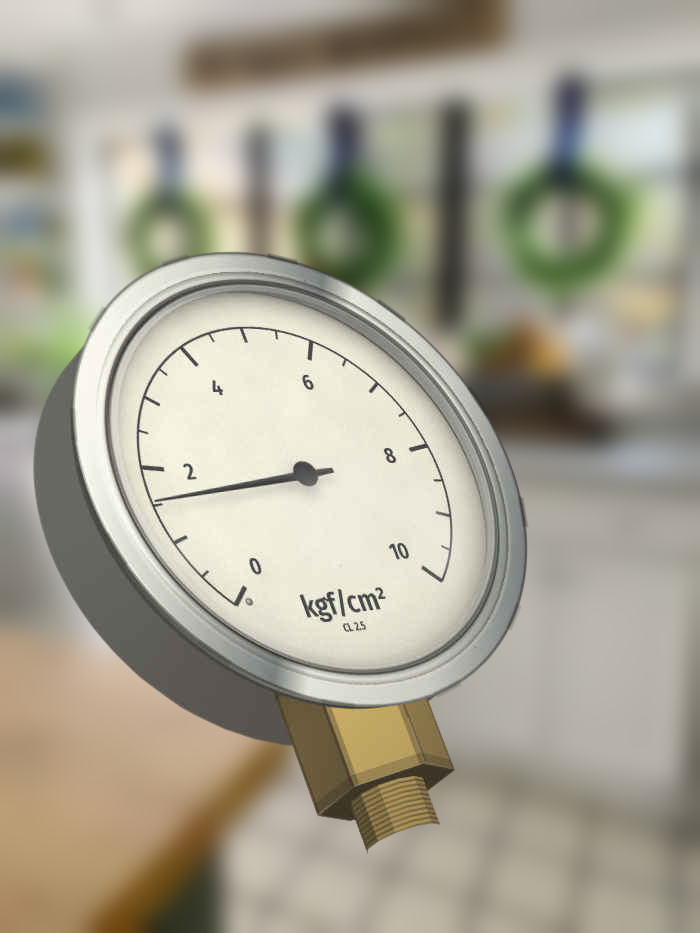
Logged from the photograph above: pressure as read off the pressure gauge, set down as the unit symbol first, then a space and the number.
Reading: kg/cm² 1.5
